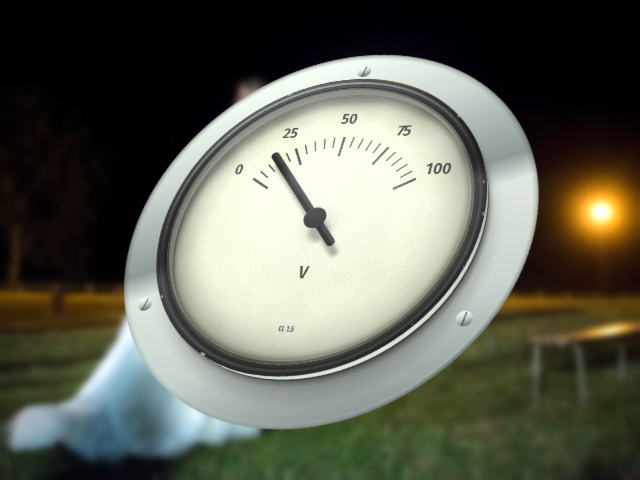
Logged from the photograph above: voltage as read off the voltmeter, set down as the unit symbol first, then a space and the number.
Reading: V 15
